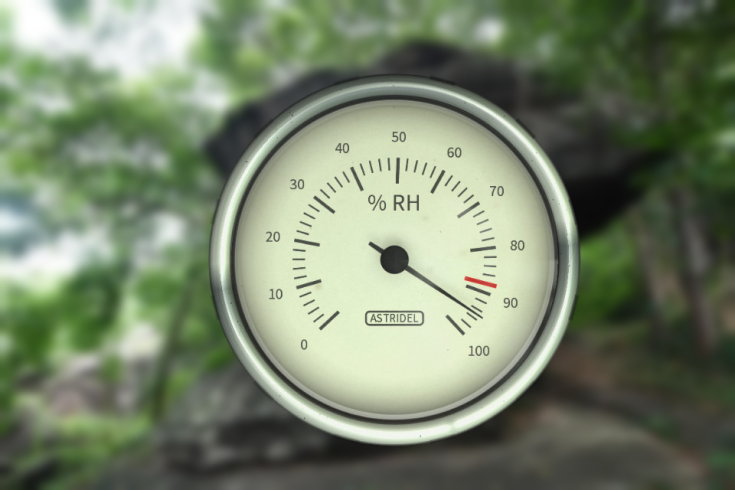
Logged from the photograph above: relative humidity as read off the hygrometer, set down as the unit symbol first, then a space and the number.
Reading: % 95
